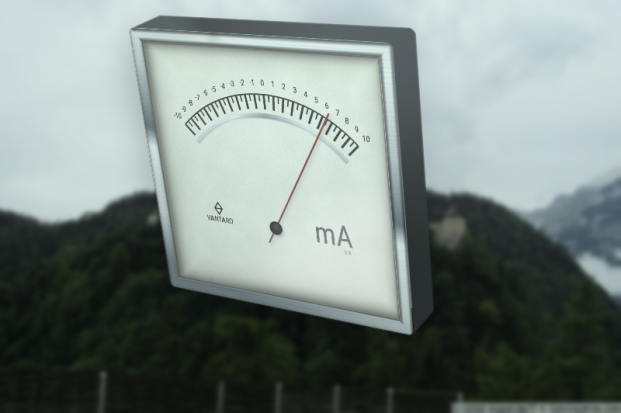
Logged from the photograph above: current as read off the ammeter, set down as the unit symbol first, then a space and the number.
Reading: mA 6.5
